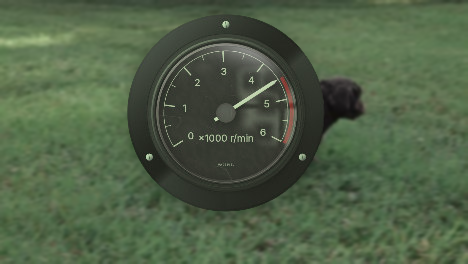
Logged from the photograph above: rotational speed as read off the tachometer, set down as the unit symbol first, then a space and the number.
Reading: rpm 4500
